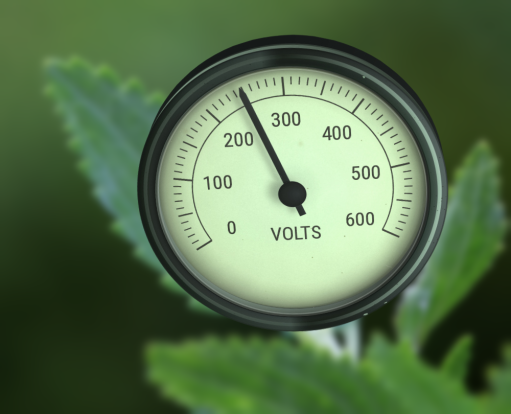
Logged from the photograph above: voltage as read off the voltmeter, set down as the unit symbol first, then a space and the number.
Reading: V 250
